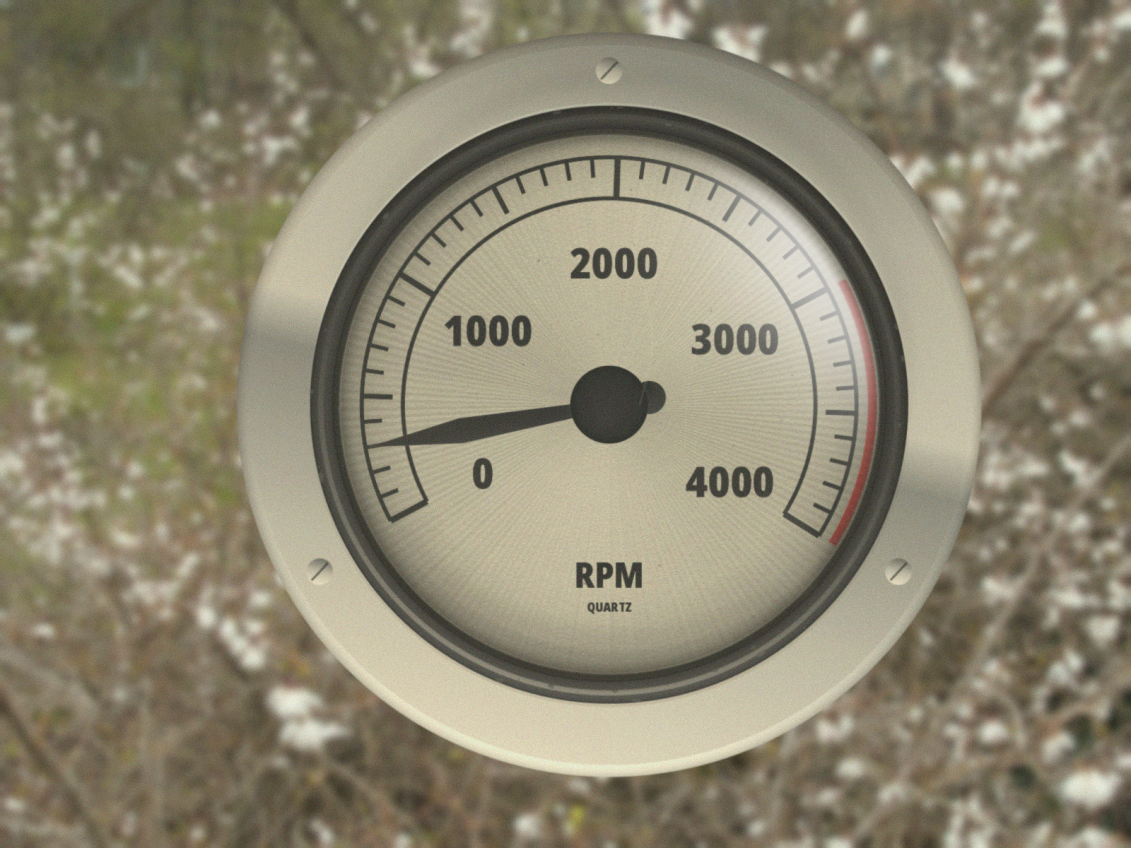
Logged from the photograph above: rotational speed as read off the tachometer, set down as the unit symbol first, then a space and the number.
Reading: rpm 300
